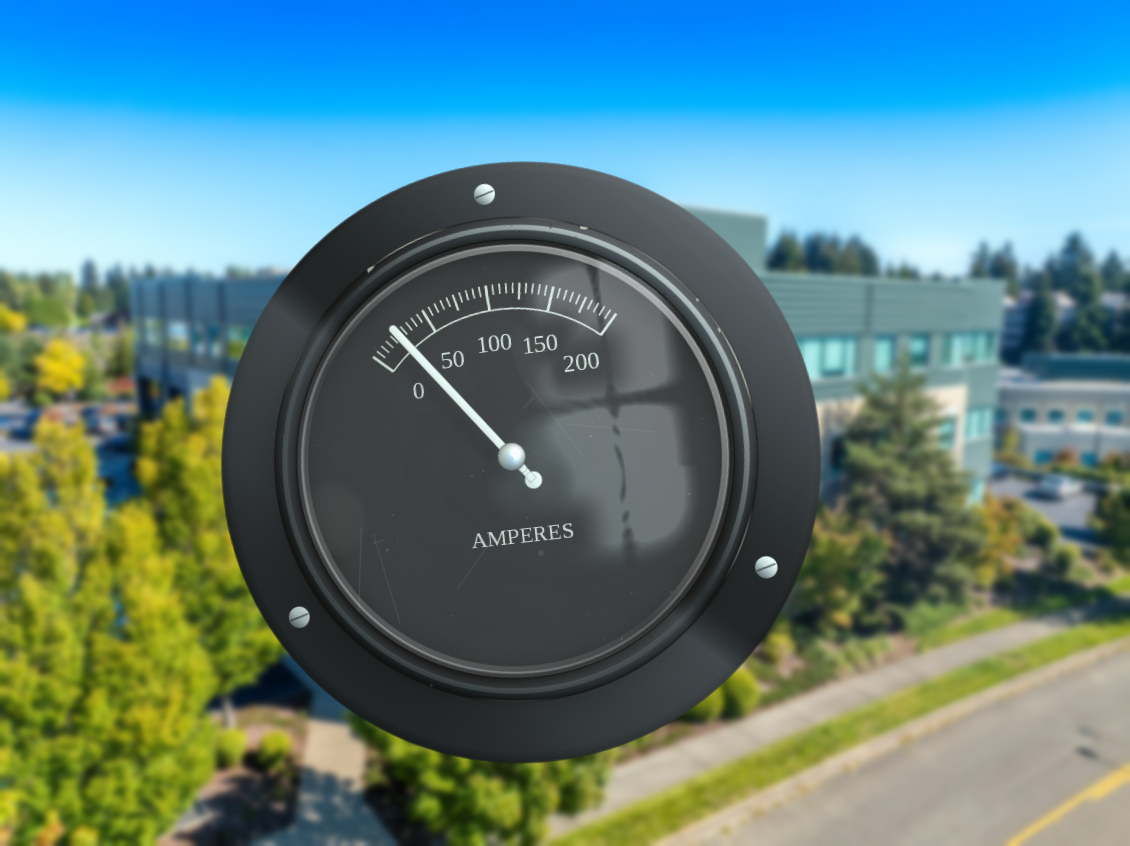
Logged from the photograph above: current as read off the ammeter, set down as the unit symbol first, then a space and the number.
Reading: A 25
